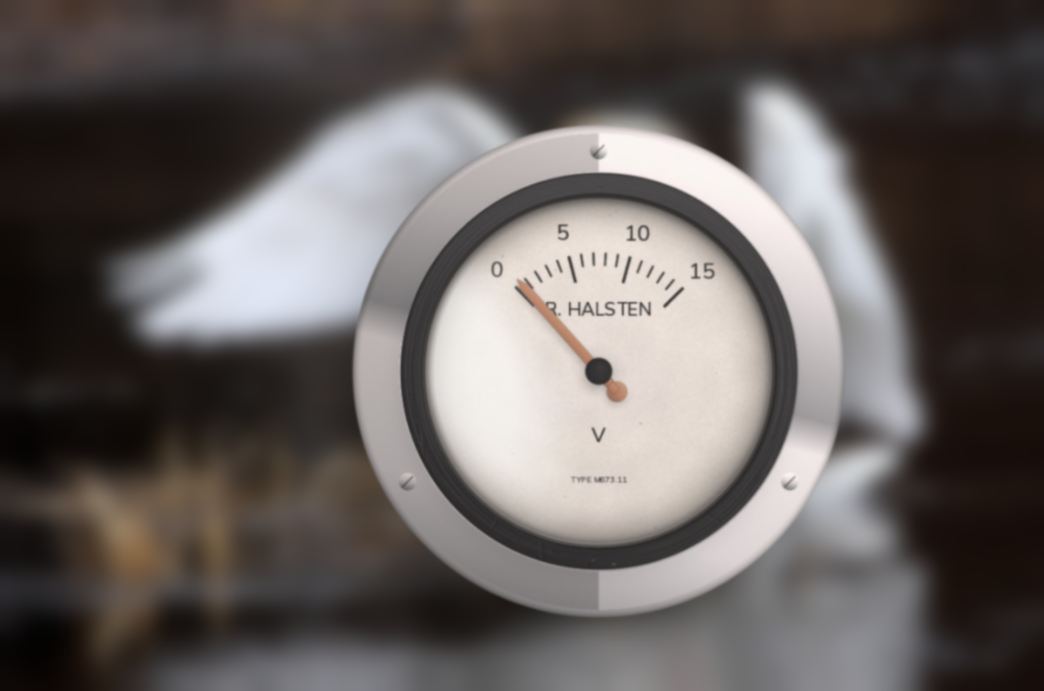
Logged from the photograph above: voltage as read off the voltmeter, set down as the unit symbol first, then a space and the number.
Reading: V 0.5
